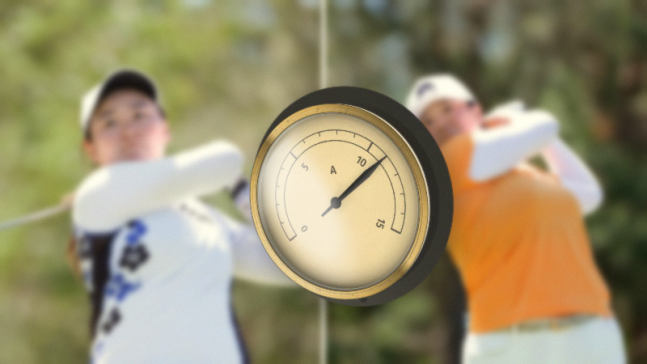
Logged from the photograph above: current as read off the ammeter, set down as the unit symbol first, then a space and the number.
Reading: A 11
